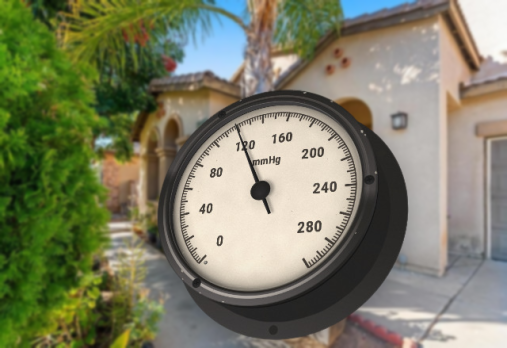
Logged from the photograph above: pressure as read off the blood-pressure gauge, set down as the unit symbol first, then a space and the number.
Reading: mmHg 120
